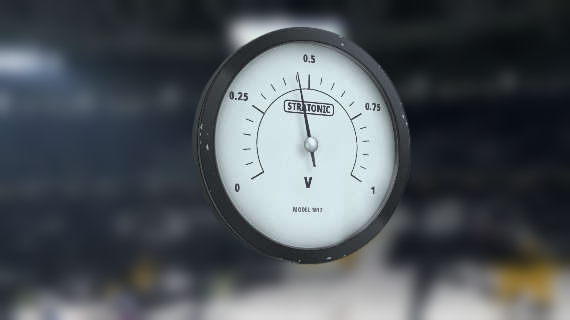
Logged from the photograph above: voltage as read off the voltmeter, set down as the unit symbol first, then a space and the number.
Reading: V 0.45
